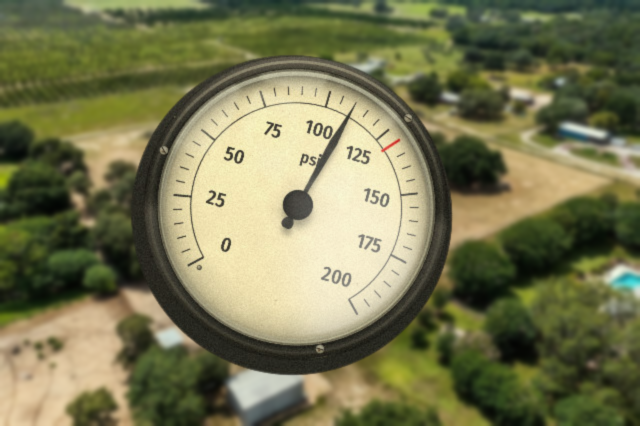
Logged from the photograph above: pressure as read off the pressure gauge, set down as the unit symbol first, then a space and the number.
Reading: psi 110
